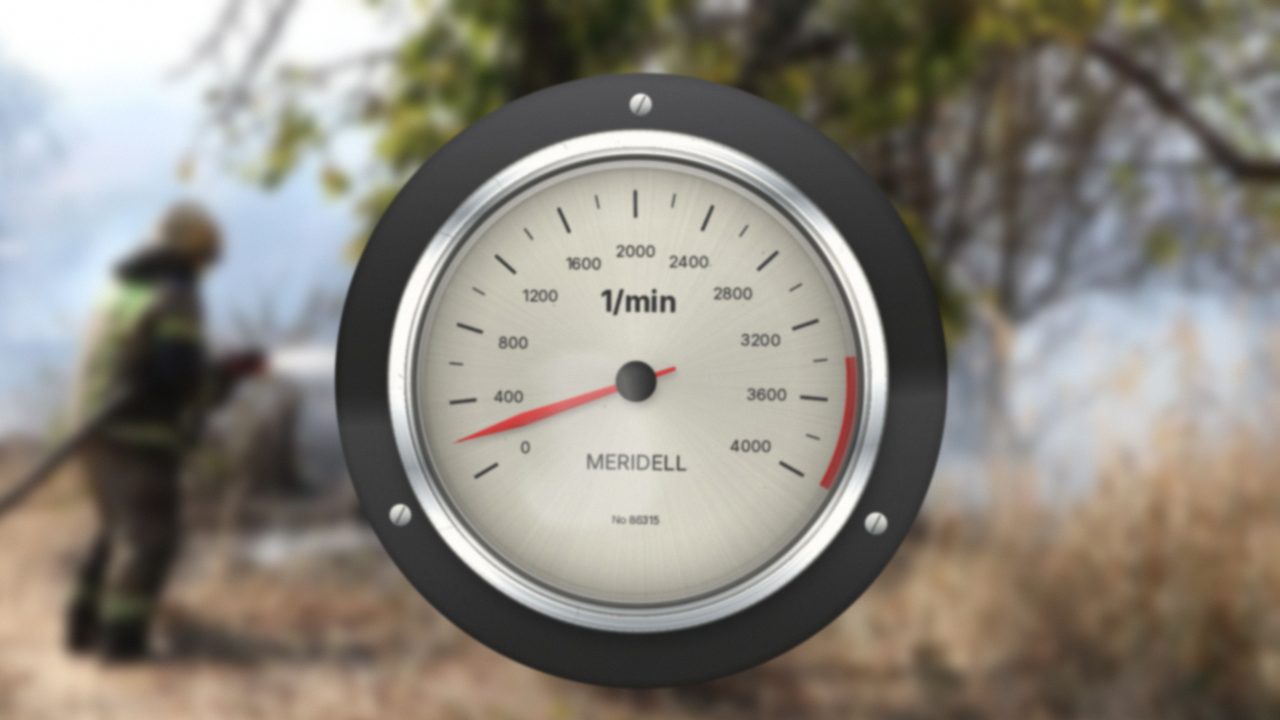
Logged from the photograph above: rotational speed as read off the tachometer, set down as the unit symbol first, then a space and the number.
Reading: rpm 200
